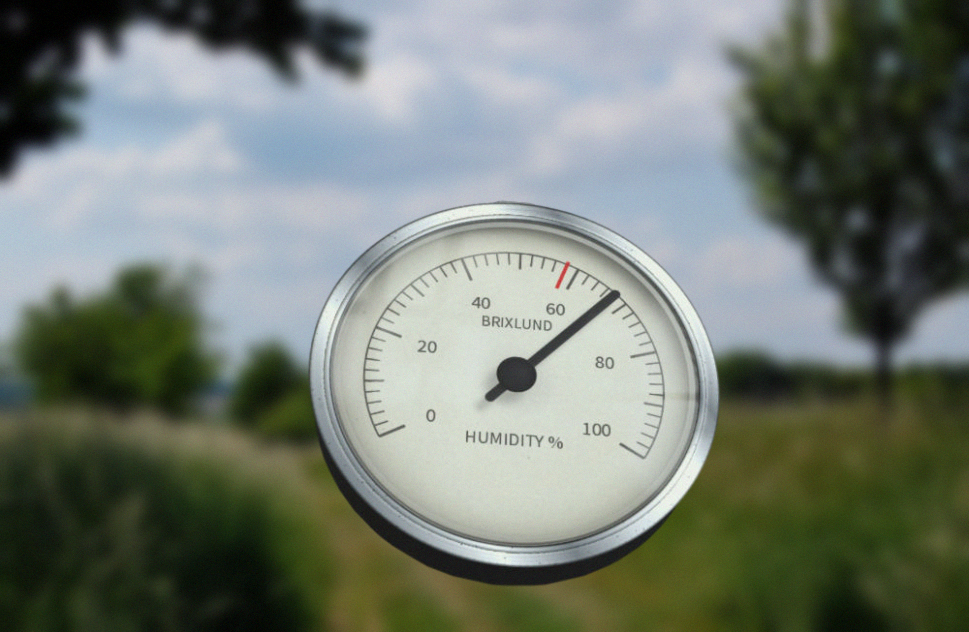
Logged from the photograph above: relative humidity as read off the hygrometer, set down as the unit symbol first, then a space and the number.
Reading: % 68
